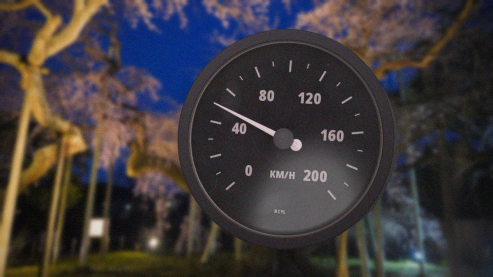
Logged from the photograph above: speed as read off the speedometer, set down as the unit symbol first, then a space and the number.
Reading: km/h 50
